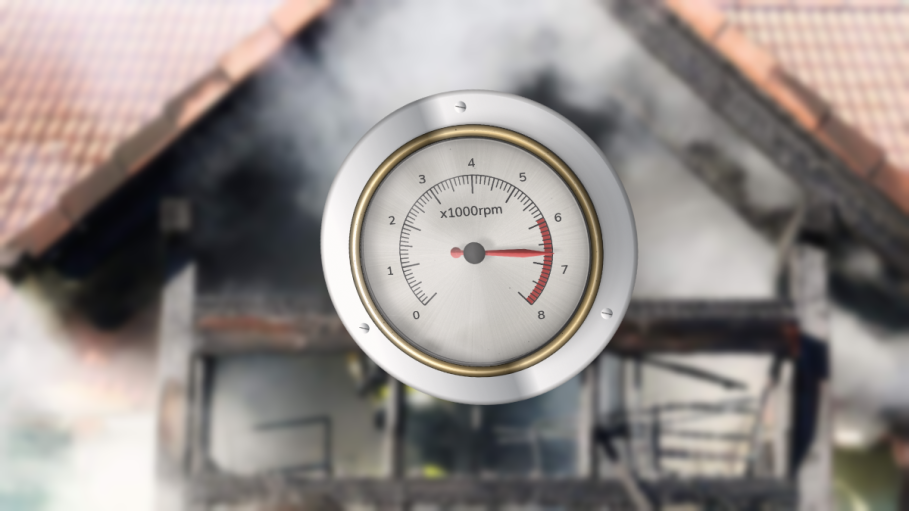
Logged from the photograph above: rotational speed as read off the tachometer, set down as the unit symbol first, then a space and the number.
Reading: rpm 6700
